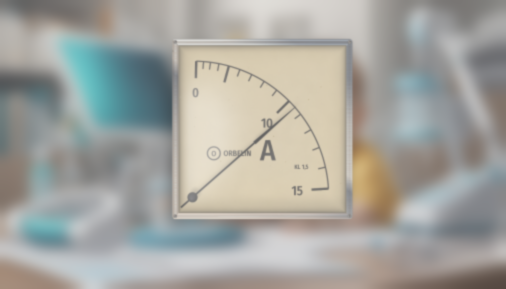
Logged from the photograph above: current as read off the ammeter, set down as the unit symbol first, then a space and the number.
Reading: A 10.5
